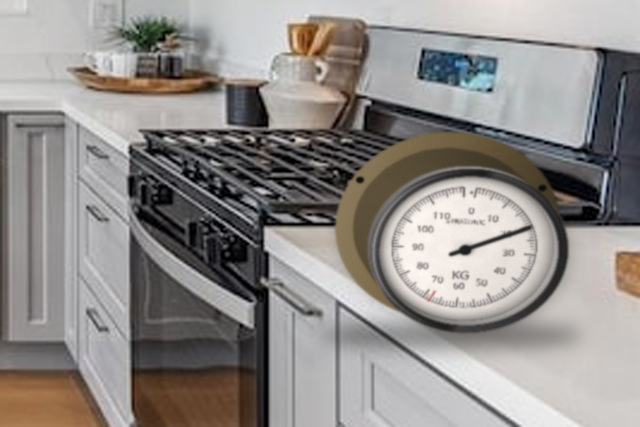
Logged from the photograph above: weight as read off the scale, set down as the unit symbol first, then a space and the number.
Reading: kg 20
